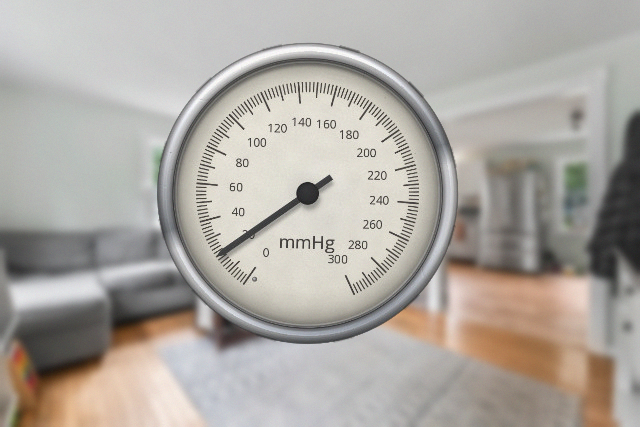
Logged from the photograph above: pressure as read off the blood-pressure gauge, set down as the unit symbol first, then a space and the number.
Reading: mmHg 20
